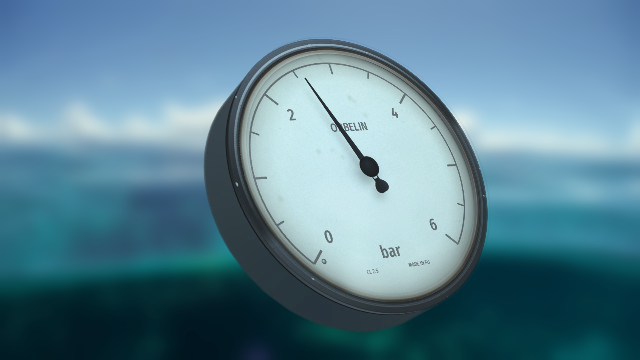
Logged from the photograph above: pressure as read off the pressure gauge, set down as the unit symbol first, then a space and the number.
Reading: bar 2.5
